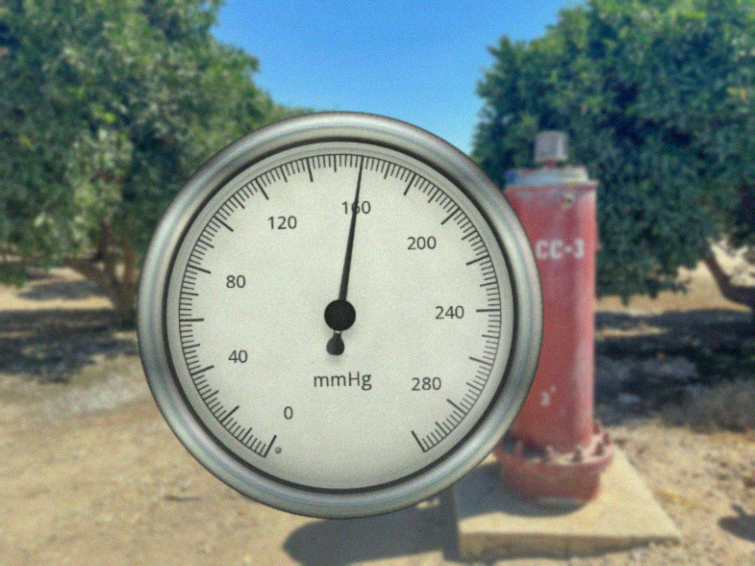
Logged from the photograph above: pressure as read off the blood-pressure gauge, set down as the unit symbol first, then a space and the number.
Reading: mmHg 160
